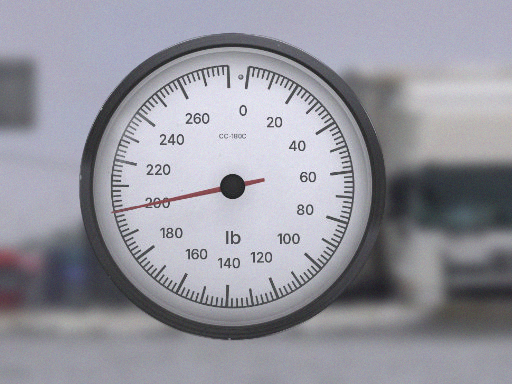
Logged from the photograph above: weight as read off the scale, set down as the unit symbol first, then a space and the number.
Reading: lb 200
